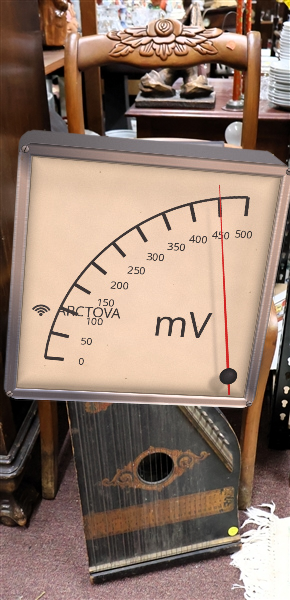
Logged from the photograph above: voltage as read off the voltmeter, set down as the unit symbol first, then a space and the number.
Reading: mV 450
